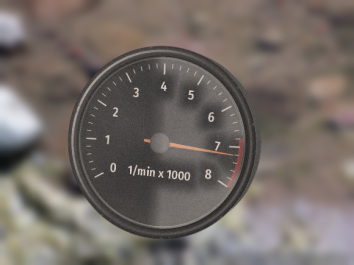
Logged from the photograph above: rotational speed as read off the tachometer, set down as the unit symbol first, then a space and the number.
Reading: rpm 7200
